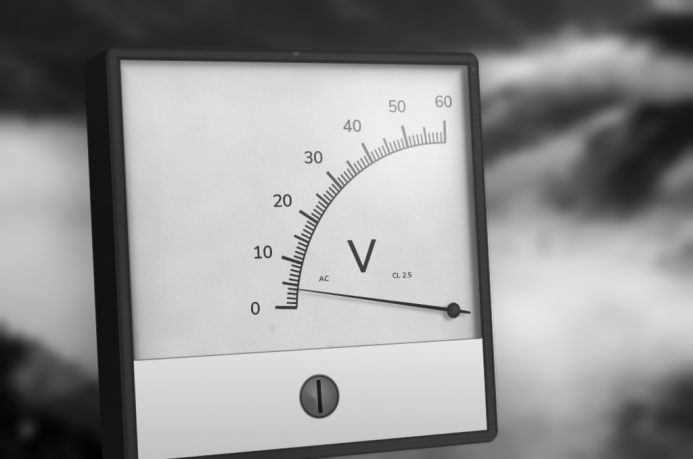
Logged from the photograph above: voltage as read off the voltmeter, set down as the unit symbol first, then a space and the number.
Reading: V 4
